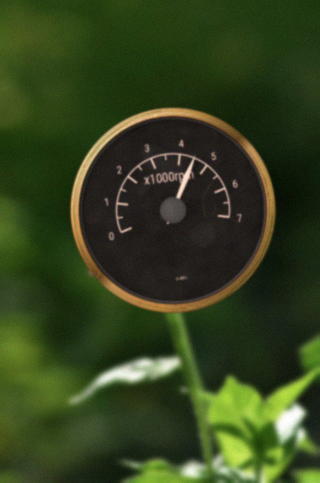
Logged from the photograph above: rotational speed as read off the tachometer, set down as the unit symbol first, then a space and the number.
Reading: rpm 4500
